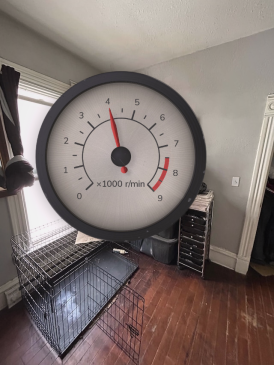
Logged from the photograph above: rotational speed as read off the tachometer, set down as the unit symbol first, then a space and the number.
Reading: rpm 4000
